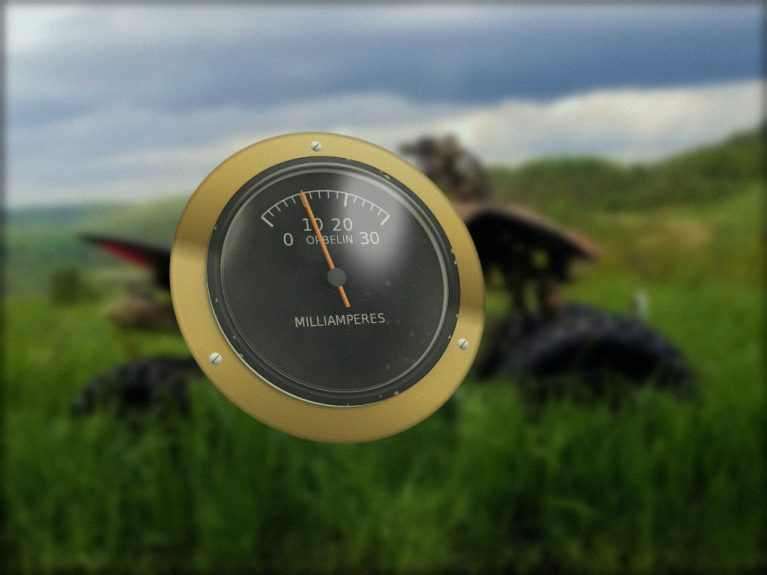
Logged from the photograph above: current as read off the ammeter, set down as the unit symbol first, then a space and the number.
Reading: mA 10
